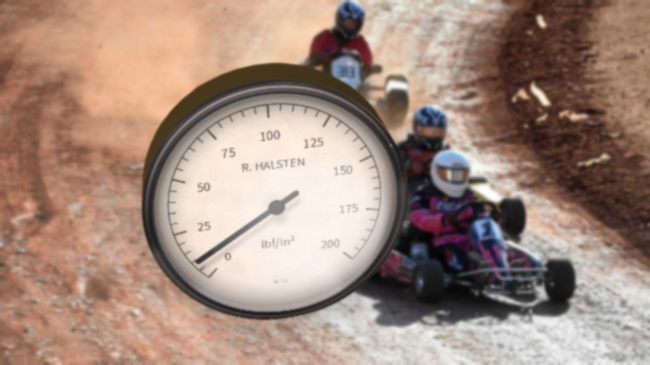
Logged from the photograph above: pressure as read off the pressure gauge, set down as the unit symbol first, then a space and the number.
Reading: psi 10
